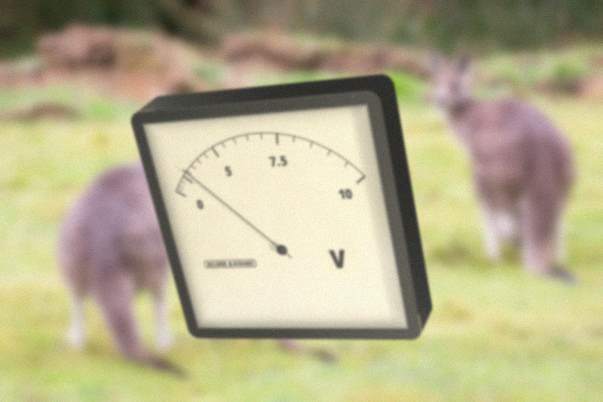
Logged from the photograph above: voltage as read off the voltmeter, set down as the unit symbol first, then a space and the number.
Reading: V 3
